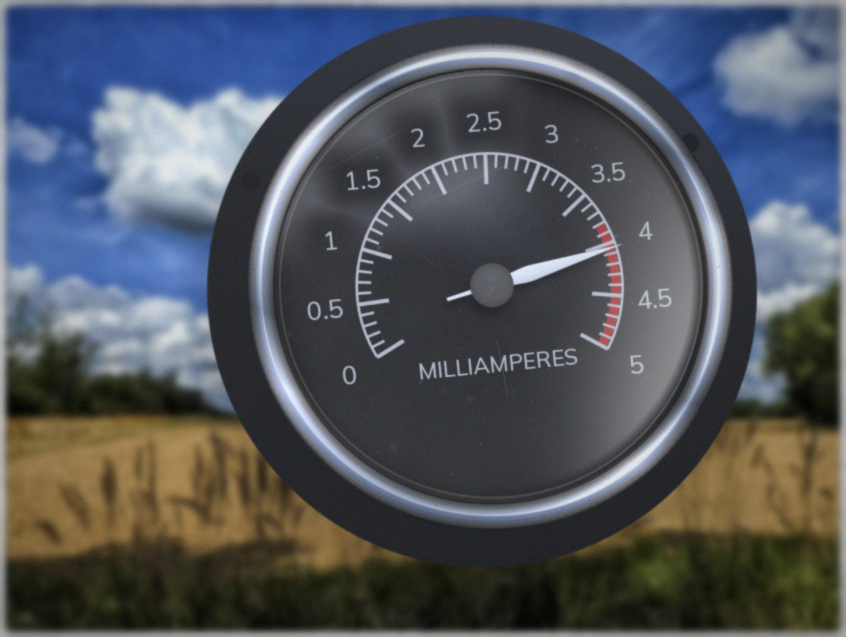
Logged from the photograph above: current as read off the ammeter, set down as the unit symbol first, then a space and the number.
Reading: mA 4.05
